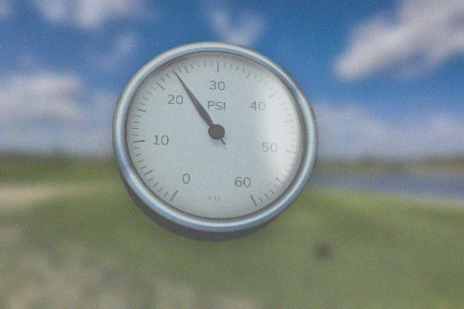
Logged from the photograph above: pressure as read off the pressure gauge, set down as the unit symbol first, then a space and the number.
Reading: psi 23
